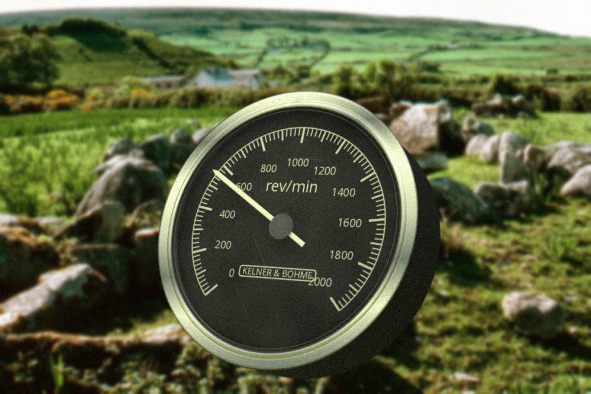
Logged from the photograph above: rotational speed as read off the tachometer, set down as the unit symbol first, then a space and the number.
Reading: rpm 560
